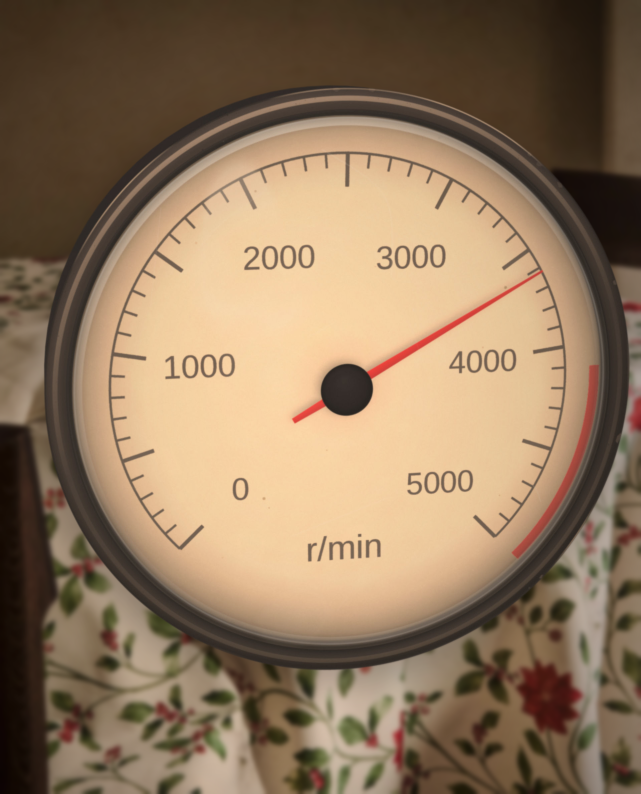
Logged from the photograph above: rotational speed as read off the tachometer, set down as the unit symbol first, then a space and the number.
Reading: rpm 3600
